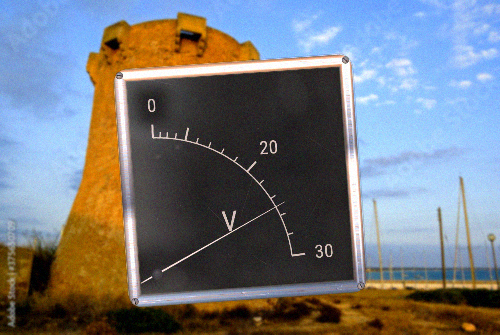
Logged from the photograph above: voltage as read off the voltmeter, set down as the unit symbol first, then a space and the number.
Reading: V 25
